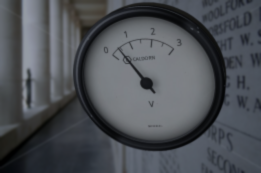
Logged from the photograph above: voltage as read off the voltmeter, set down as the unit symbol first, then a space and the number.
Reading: V 0.5
